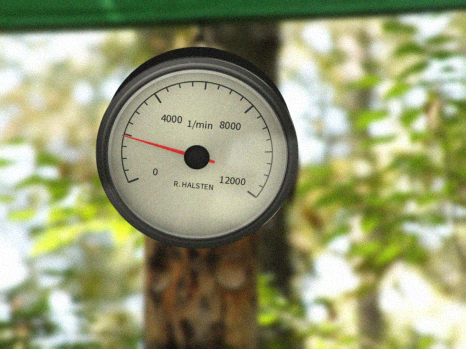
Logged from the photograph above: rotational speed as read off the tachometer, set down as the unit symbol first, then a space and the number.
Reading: rpm 2000
